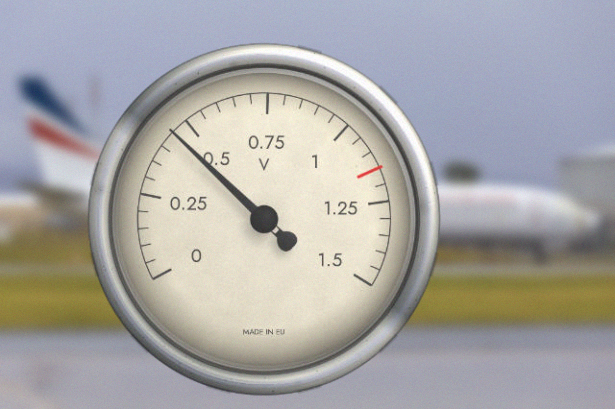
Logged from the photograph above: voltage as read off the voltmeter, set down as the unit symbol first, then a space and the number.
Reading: V 0.45
